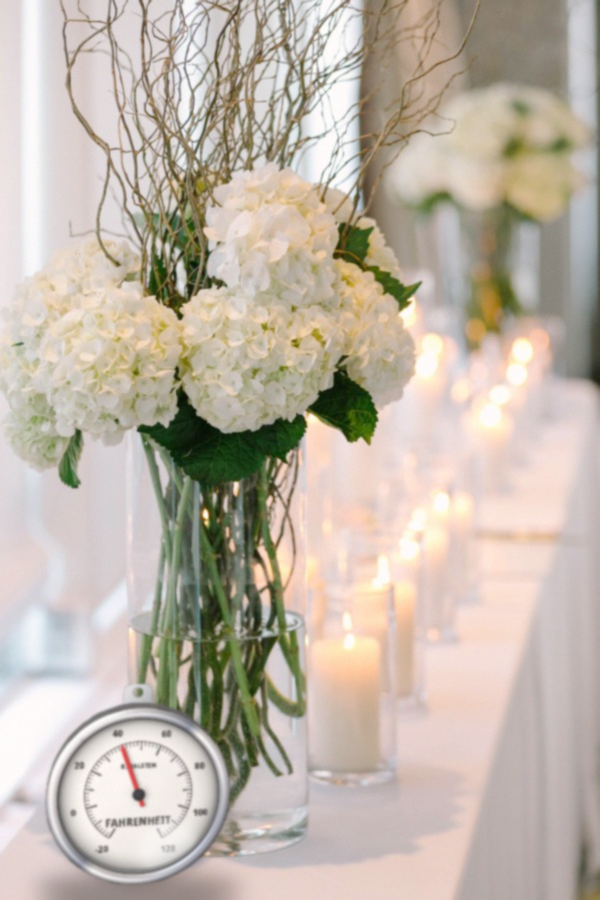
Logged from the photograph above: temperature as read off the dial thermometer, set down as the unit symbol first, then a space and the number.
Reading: °F 40
